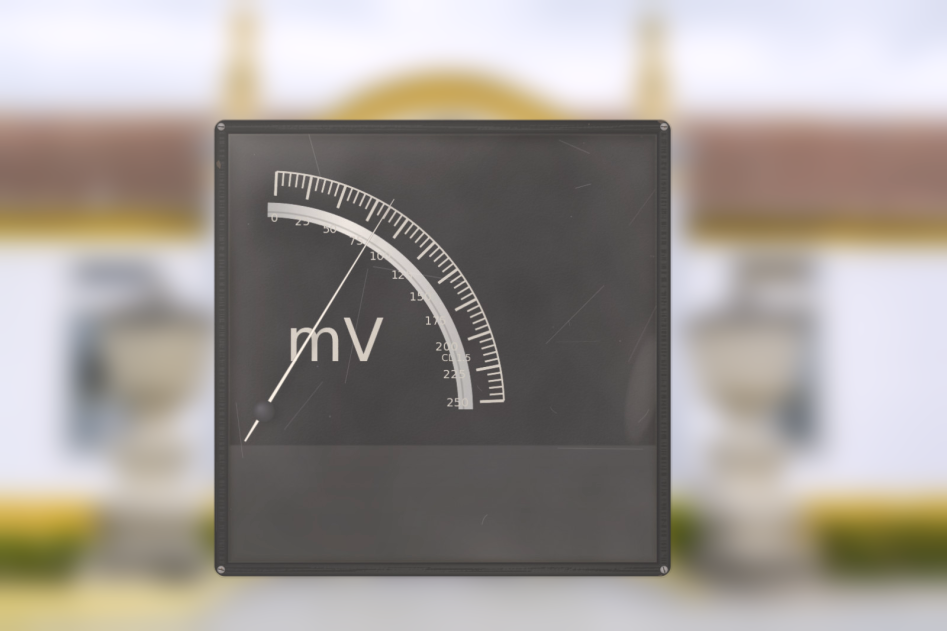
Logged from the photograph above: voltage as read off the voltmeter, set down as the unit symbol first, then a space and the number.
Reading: mV 85
